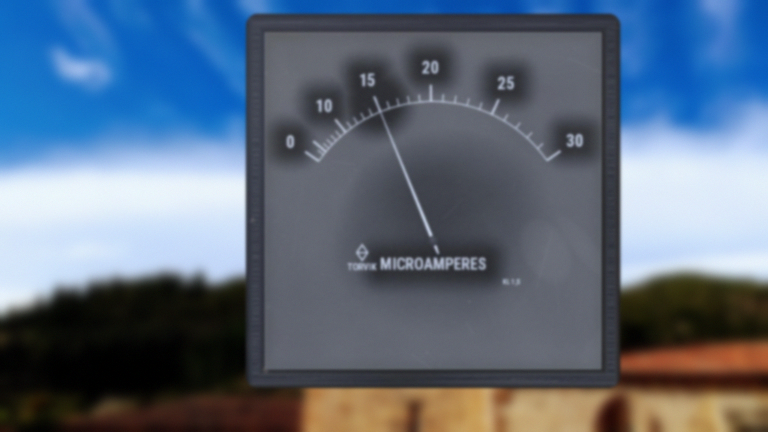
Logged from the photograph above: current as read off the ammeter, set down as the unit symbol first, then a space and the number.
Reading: µA 15
